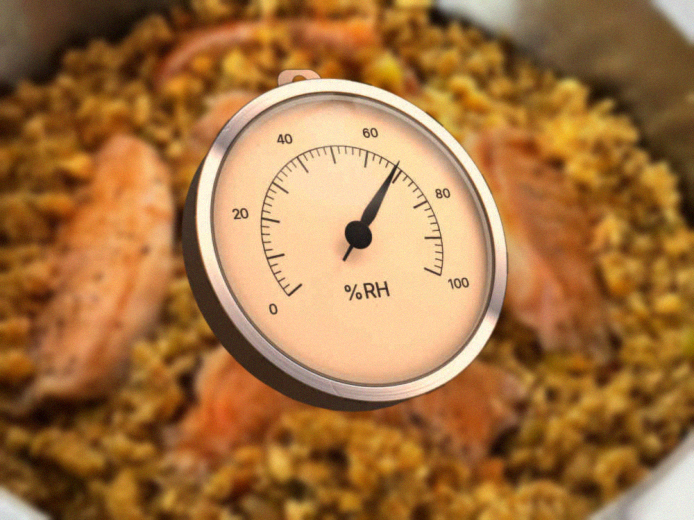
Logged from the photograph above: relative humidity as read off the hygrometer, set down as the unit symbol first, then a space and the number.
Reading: % 68
